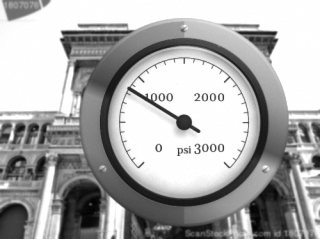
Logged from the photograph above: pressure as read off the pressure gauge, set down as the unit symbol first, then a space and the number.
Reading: psi 850
